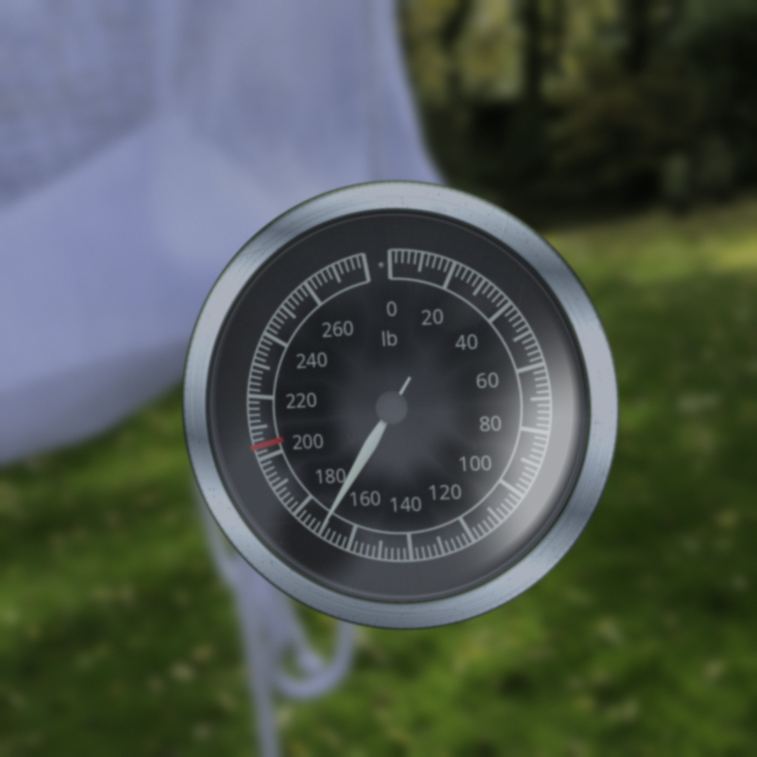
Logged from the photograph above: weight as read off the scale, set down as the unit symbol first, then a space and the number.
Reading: lb 170
